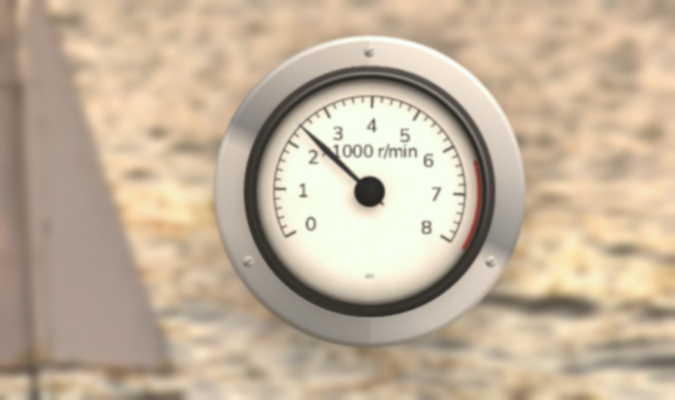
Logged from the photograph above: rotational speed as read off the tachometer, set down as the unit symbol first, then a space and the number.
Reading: rpm 2400
